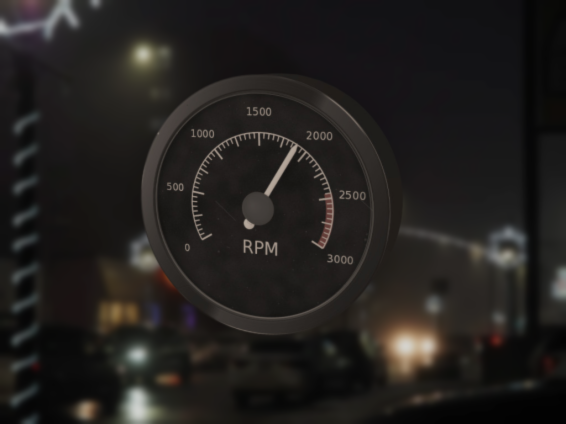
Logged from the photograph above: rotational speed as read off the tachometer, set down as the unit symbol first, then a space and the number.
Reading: rpm 1900
